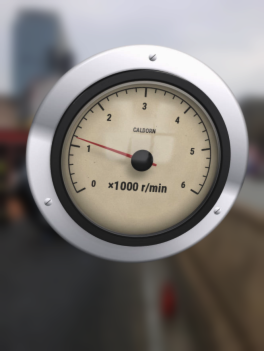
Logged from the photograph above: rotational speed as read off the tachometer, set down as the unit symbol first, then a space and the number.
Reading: rpm 1200
